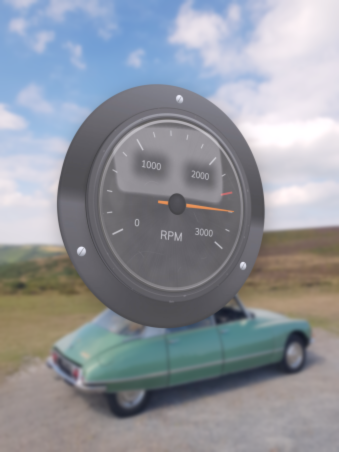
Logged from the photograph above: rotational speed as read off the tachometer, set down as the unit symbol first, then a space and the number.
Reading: rpm 2600
